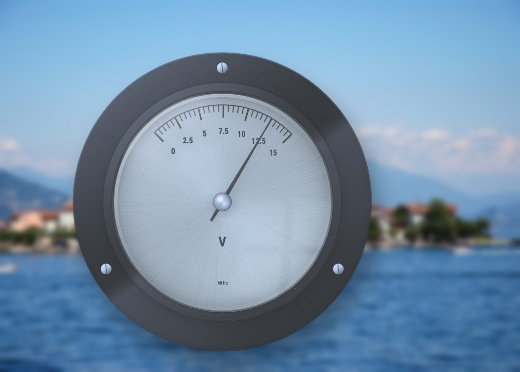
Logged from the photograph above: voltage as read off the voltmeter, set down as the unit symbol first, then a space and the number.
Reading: V 12.5
